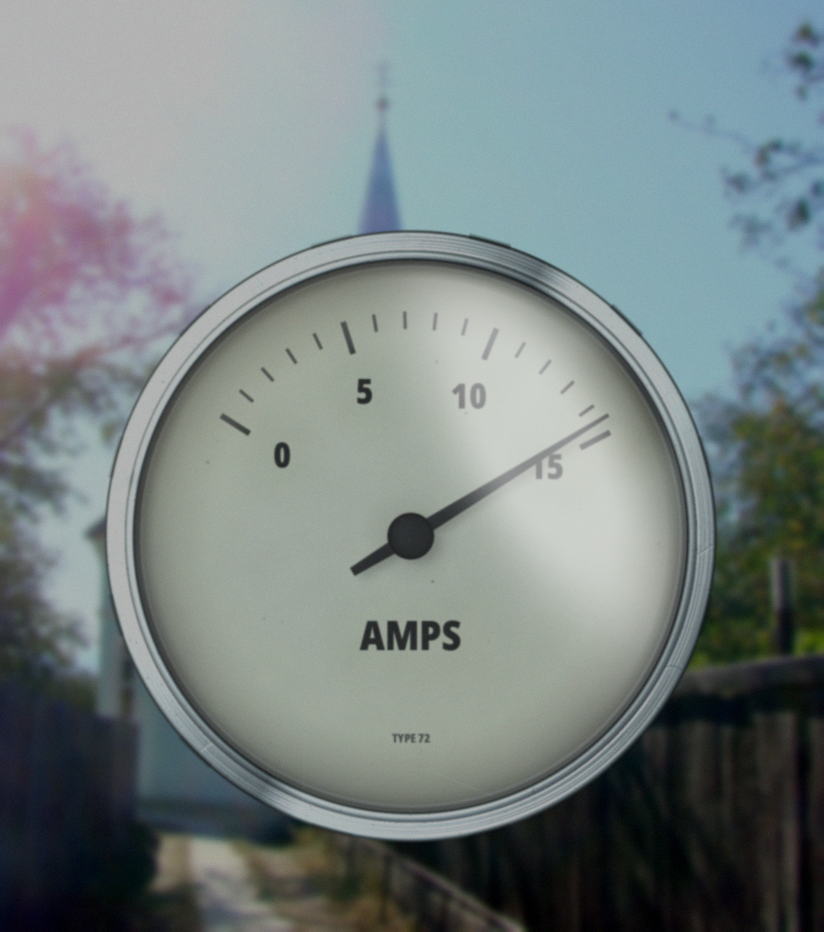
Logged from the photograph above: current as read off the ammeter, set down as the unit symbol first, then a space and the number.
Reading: A 14.5
